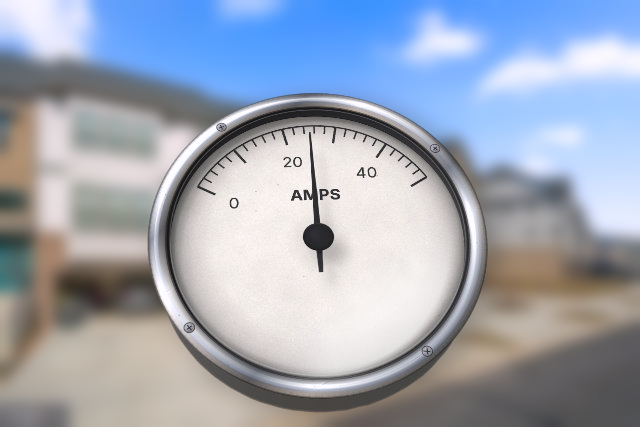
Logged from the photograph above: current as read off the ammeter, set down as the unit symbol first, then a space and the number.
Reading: A 25
